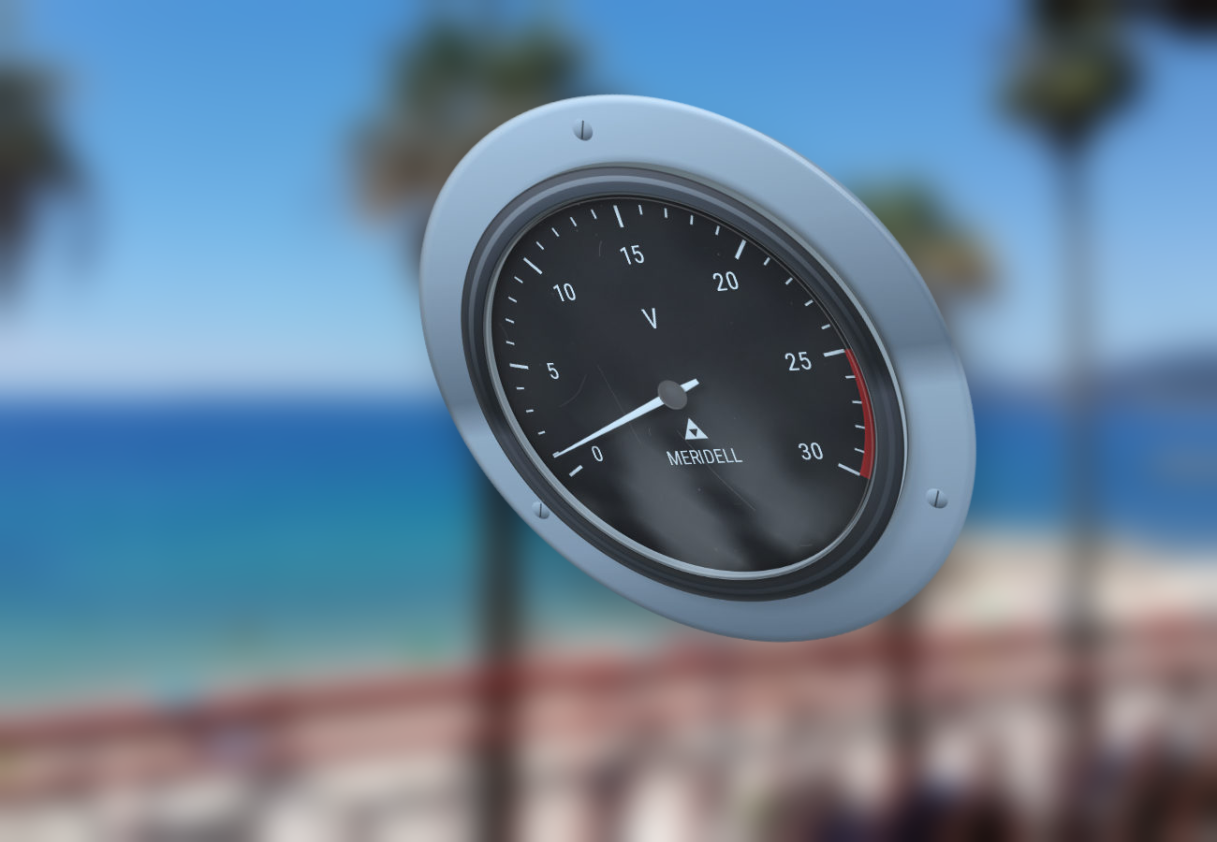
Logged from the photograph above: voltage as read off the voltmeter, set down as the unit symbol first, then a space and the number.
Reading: V 1
